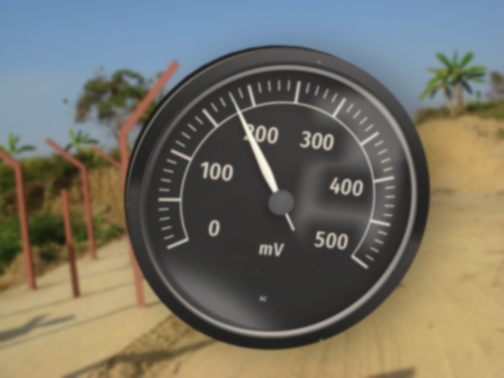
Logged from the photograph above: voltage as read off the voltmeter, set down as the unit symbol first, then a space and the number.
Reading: mV 180
